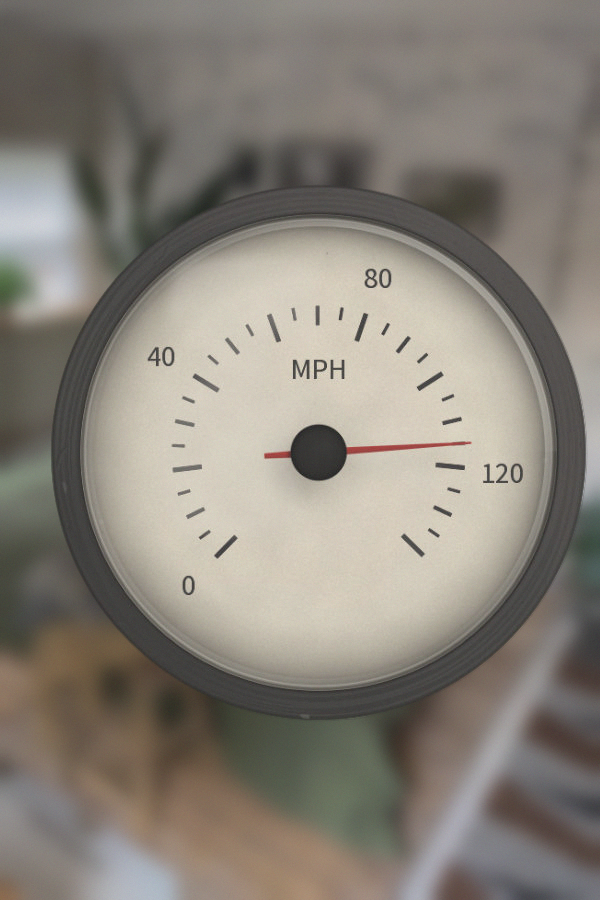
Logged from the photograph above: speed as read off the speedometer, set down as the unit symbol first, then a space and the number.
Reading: mph 115
